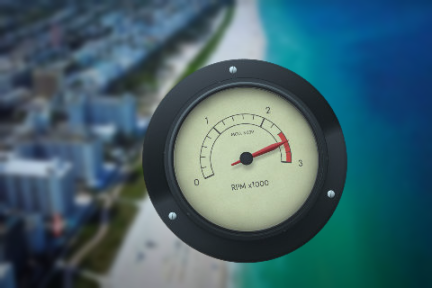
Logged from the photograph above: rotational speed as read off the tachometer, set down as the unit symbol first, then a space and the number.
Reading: rpm 2600
